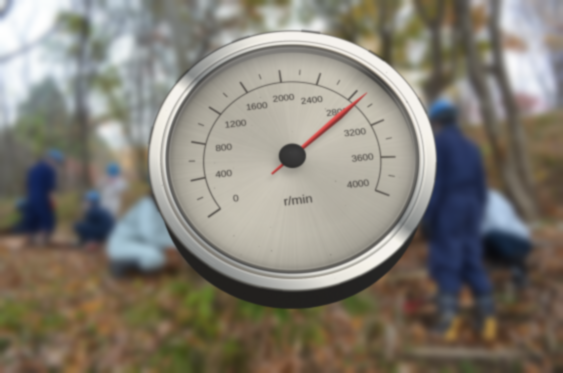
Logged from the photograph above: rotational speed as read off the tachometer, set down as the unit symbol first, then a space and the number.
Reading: rpm 2900
